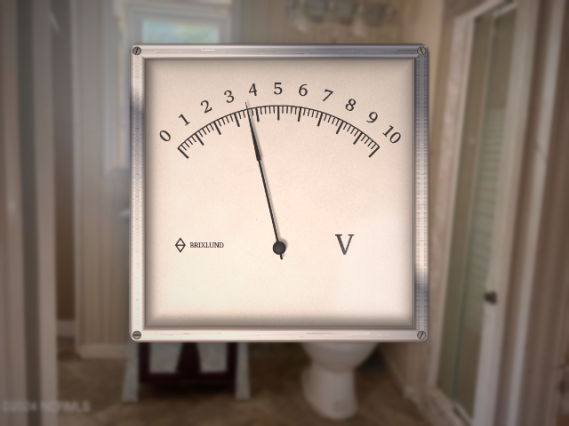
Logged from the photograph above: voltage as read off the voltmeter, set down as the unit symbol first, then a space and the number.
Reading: V 3.6
